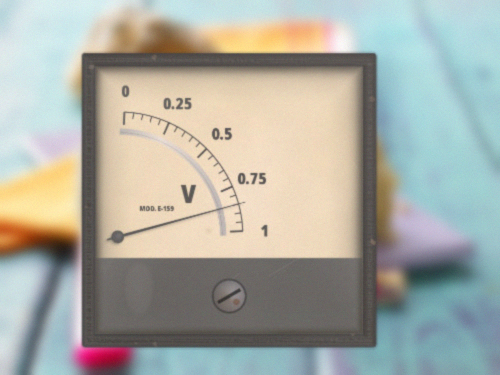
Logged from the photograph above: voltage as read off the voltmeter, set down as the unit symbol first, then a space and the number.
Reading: V 0.85
